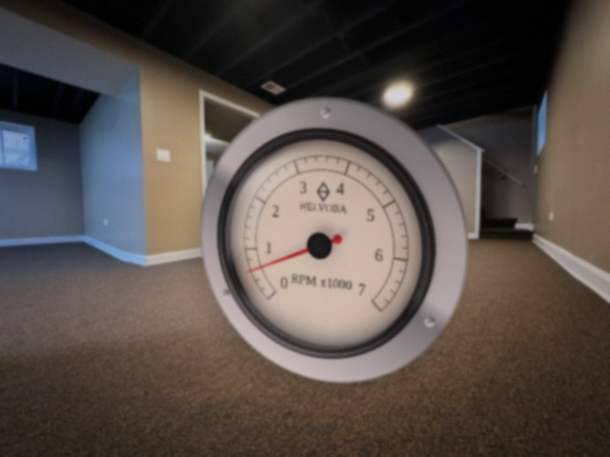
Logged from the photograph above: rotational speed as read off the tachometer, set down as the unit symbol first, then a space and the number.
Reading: rpm 600
